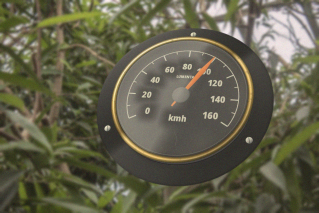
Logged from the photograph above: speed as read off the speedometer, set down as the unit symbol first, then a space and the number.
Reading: km/h 100
